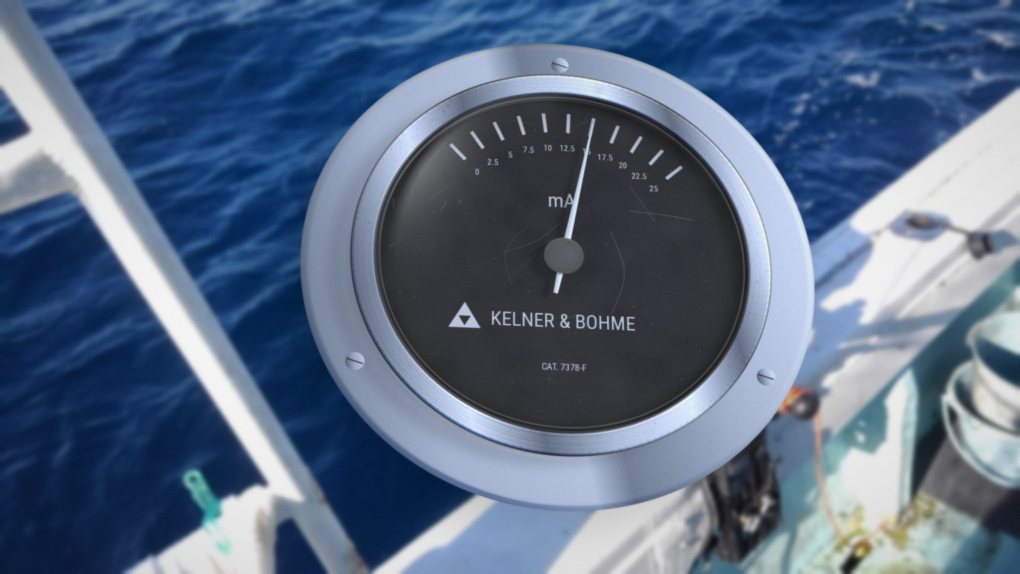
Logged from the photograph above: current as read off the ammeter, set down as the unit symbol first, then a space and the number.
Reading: mA 15
